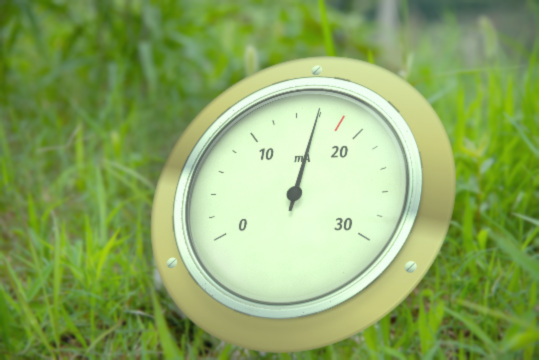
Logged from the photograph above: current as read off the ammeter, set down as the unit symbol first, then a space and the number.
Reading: mA 16
